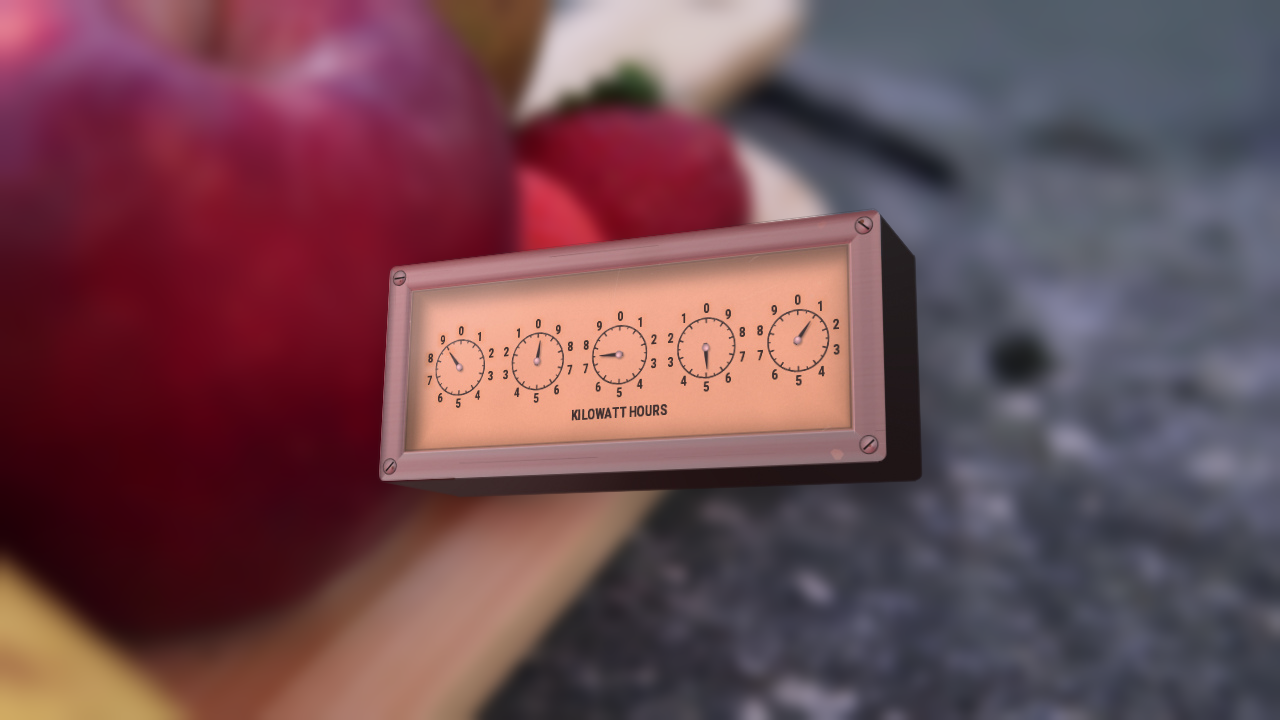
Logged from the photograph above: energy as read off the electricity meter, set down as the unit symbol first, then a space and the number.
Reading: kWh 89751
